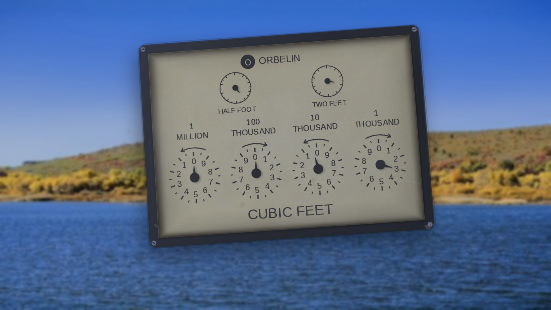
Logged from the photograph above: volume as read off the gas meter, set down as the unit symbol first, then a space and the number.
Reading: ft³ 300
